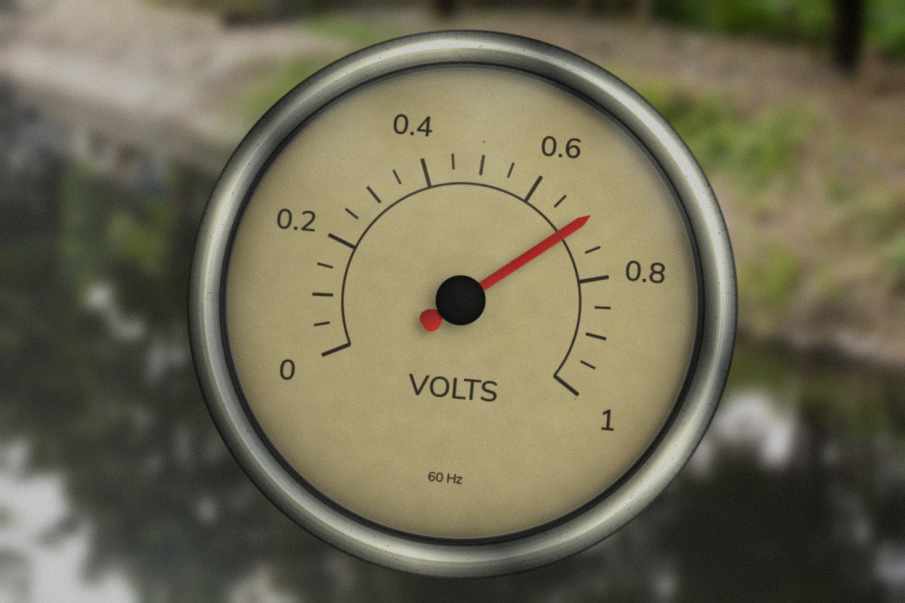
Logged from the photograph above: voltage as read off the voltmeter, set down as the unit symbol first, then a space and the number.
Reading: V 0.7
